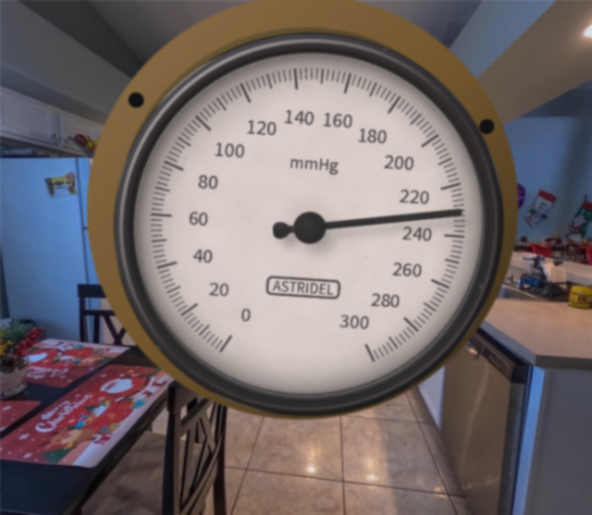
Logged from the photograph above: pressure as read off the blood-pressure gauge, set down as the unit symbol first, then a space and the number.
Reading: mmHg 230
